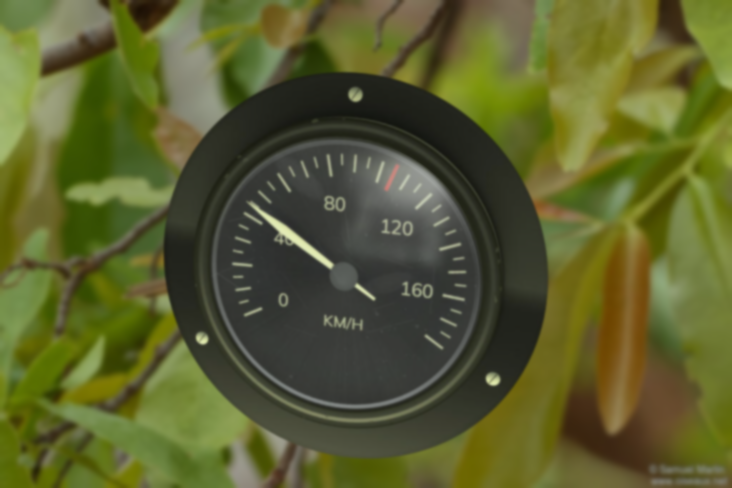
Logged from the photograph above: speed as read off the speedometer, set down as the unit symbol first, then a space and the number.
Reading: km/h 45
